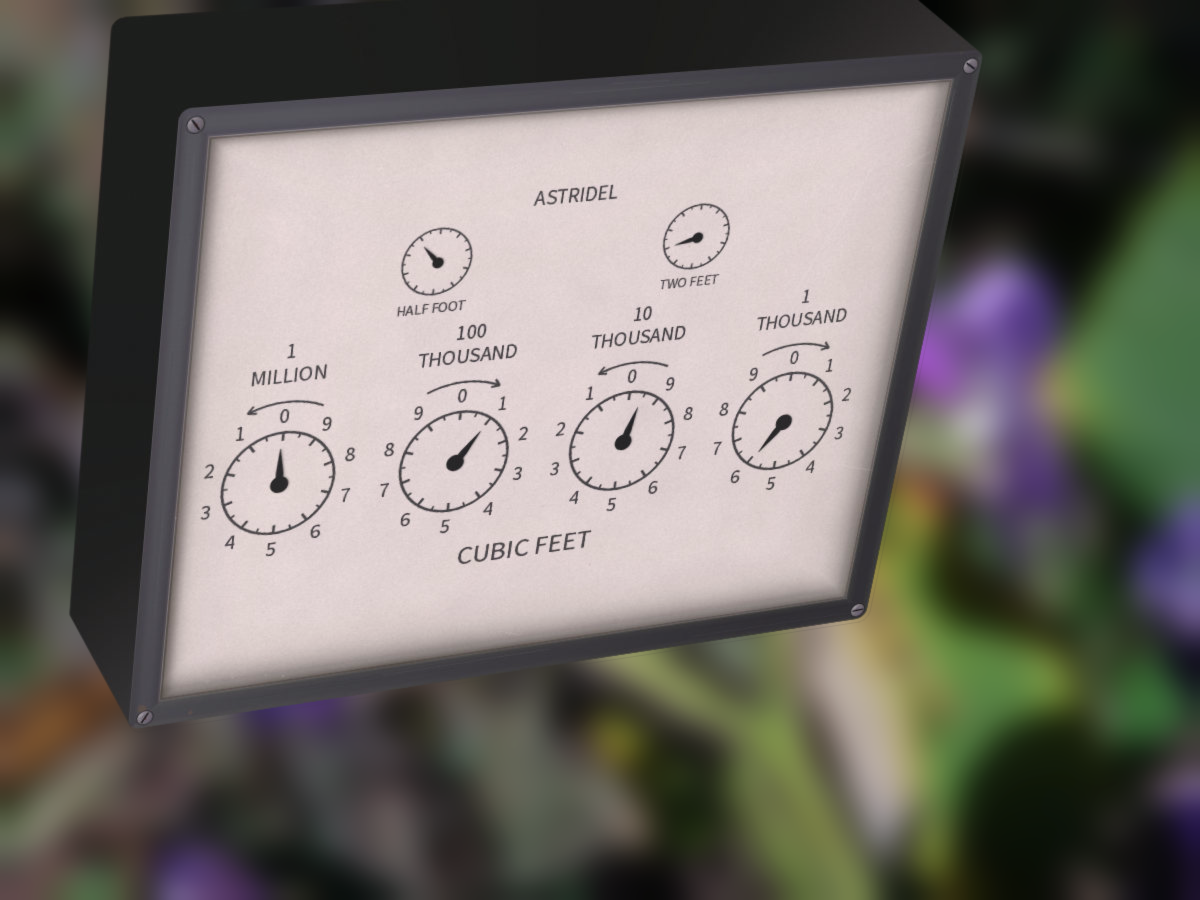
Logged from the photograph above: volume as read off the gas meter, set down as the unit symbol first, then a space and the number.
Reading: ft³ 9600
